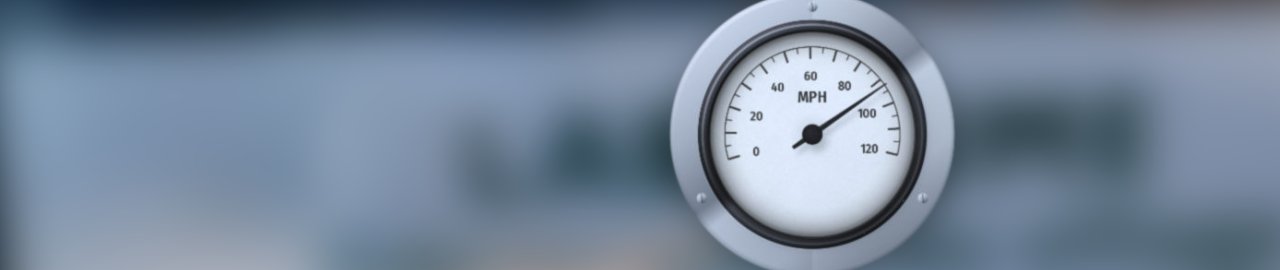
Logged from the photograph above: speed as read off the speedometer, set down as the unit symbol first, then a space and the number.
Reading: mph 92.5
